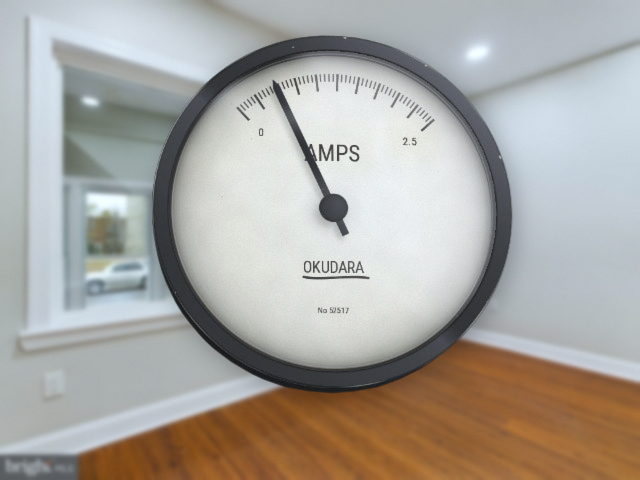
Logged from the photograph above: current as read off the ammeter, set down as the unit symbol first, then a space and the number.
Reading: A 0.5
